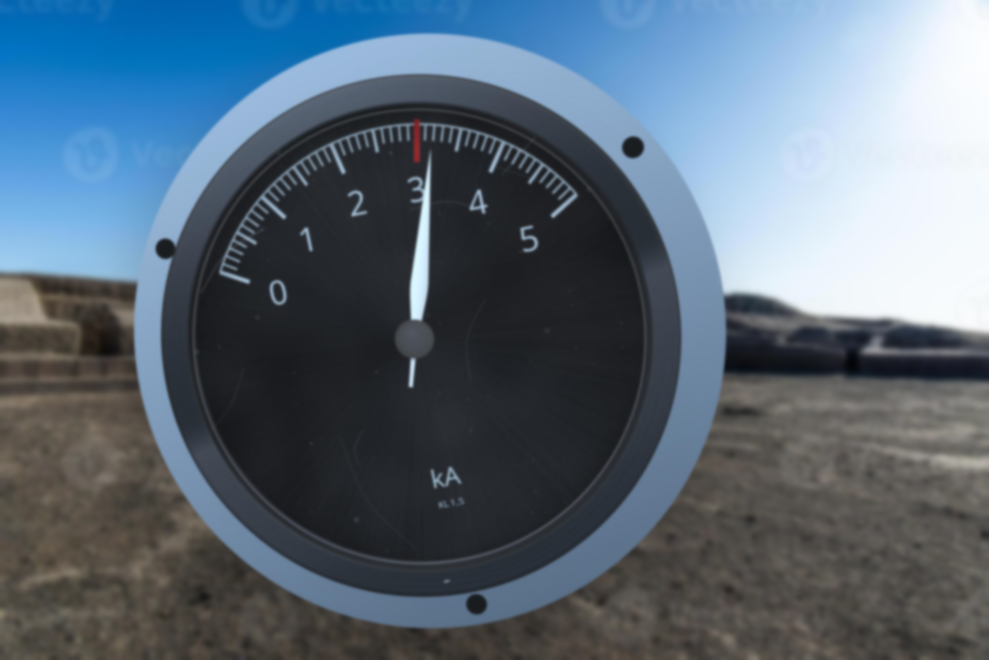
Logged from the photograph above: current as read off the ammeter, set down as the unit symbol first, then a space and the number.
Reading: kA 3.2
